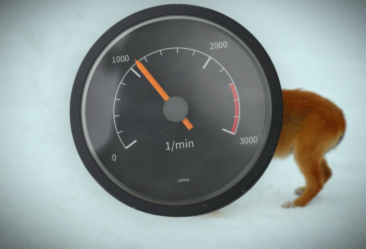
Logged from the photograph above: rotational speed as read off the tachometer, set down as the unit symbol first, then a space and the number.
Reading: rpm 1100
